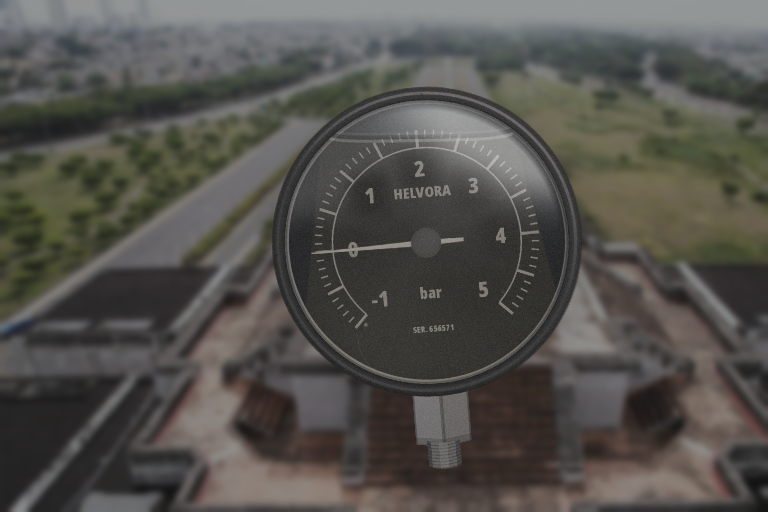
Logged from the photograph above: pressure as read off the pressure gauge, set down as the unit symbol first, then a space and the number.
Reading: bar 0
